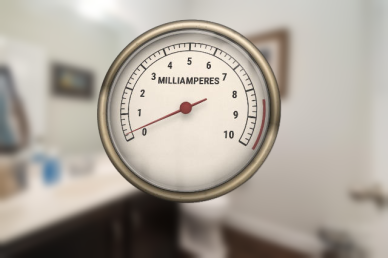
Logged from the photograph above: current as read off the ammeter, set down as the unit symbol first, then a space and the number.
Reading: mA 0.2
